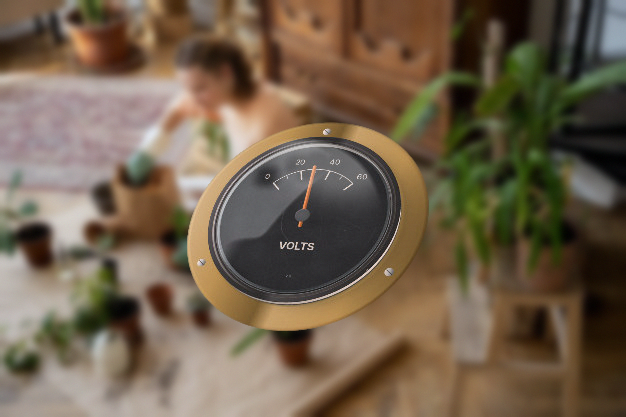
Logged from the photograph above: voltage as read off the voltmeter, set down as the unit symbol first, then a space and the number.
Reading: V 30
